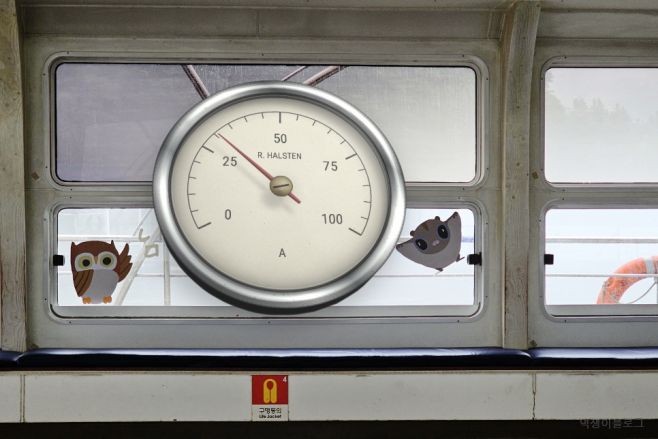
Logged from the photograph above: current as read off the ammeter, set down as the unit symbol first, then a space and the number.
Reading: A 30
